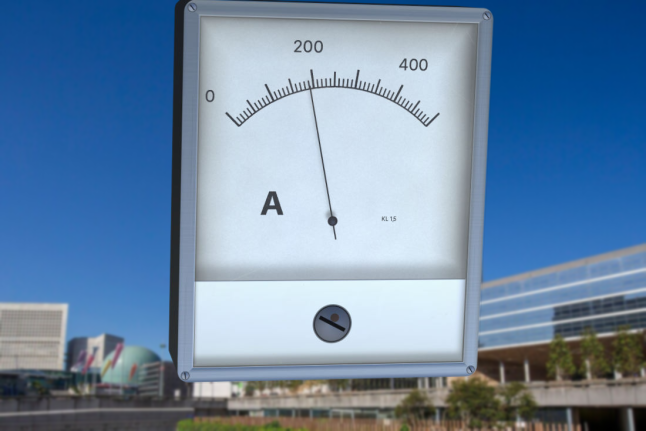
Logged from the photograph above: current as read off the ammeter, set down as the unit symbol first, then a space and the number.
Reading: A 190
